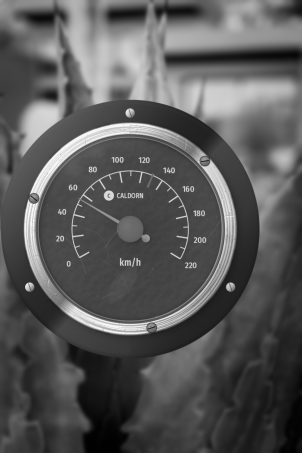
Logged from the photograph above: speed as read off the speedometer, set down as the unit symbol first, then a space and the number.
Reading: km/h 55
